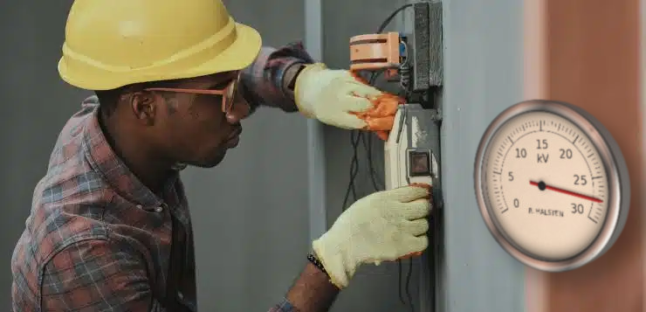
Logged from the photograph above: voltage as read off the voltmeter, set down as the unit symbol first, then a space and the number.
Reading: kV 27.5
